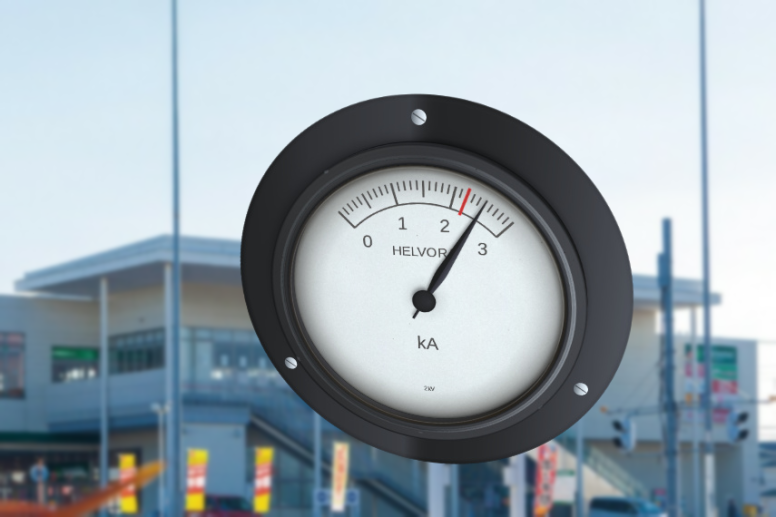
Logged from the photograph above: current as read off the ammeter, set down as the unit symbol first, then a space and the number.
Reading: kA 2.5
